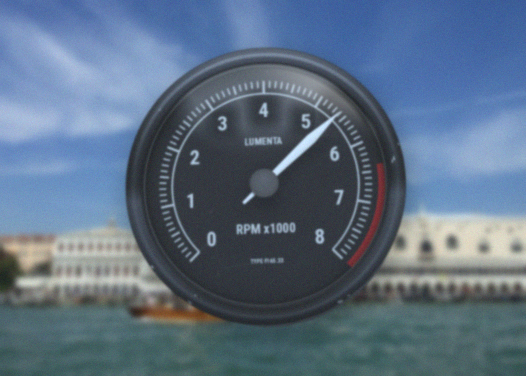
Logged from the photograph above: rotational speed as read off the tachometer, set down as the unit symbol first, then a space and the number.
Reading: rpm 5400
